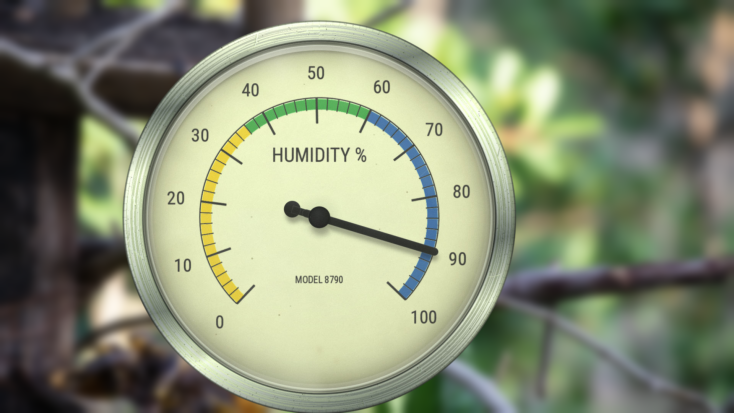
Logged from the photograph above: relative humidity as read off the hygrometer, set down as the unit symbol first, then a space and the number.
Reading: % 90
